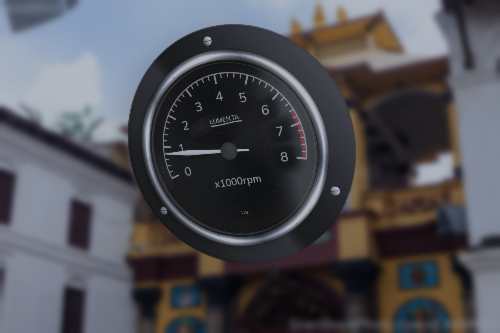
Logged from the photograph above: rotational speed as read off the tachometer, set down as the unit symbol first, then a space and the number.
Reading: rpm 800
